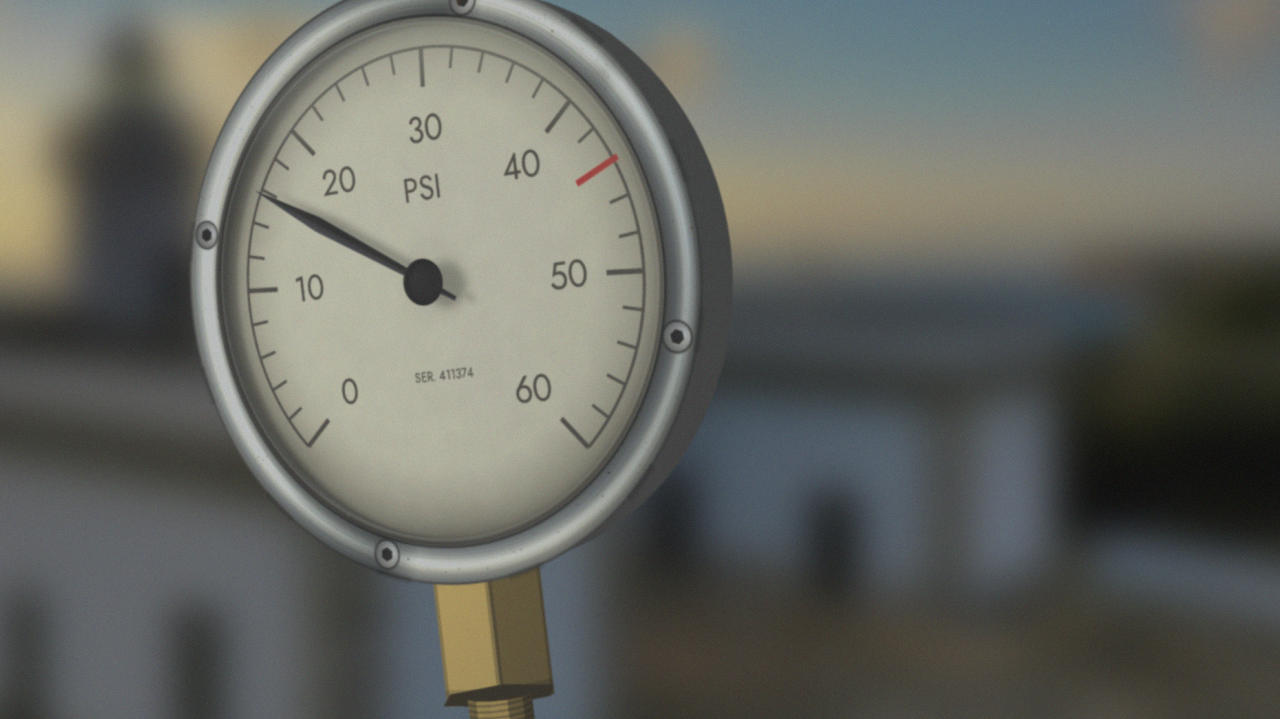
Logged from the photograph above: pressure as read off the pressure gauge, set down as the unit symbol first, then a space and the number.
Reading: psi 16
